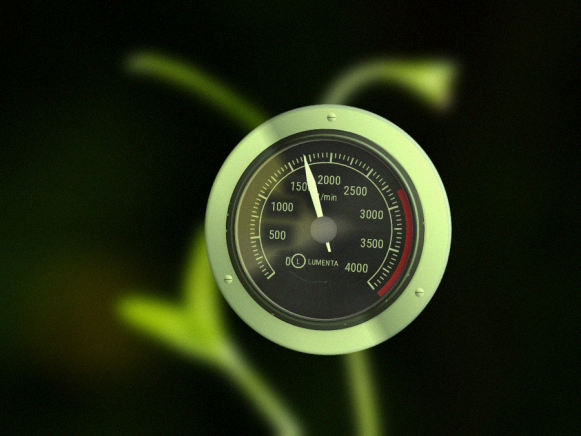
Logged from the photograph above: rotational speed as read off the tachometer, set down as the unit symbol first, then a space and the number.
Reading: rpm 1700
